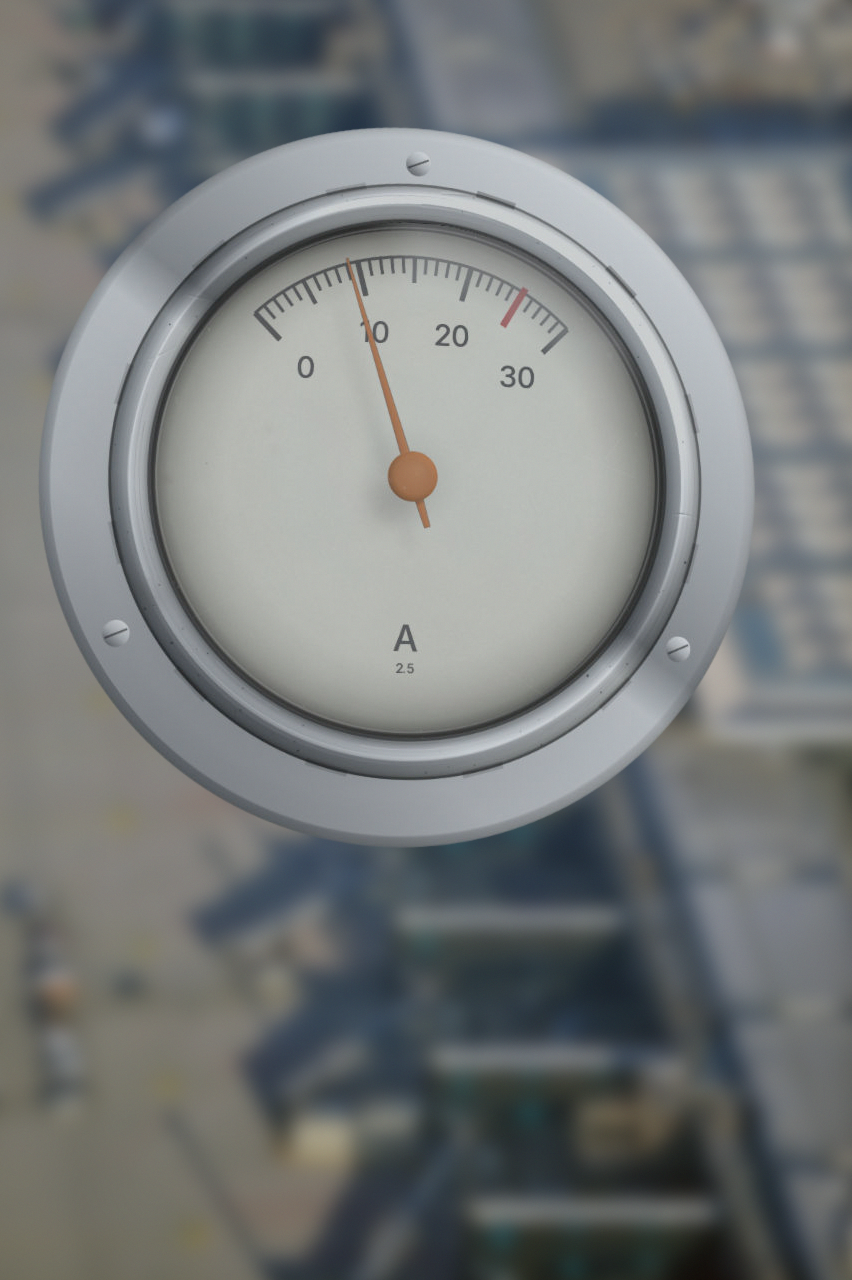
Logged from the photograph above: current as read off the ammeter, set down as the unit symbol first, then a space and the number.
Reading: A 9
